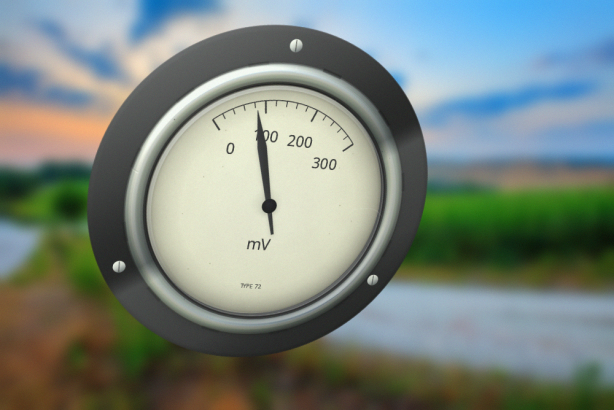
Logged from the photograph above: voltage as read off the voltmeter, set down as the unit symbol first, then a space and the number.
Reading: mV 80
